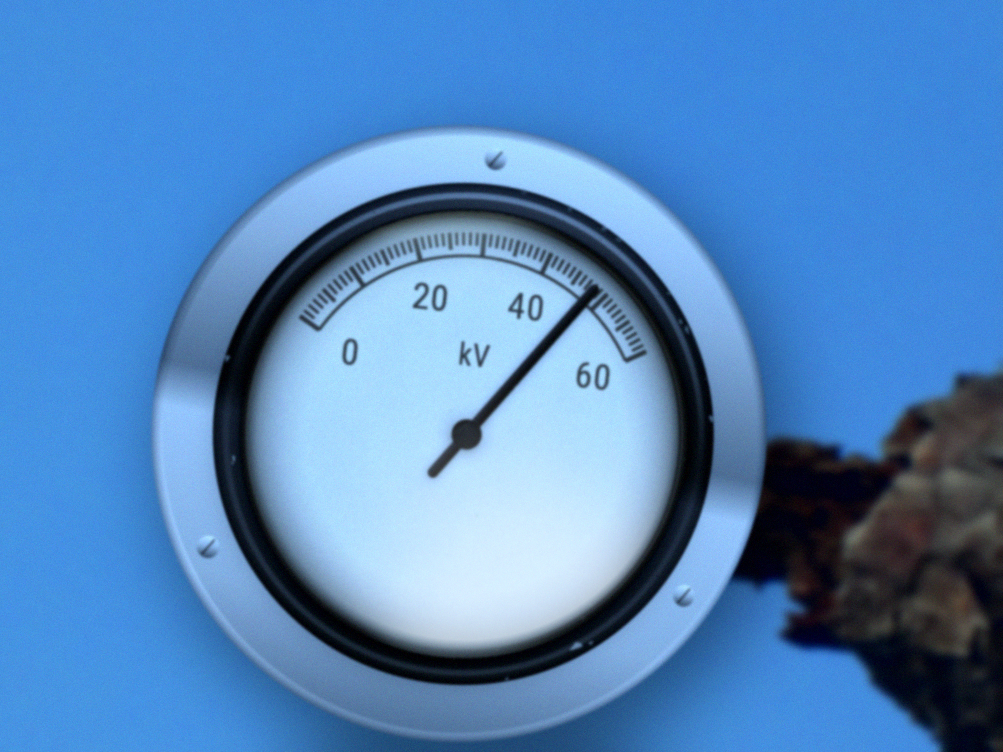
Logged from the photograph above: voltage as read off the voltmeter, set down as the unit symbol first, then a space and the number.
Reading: kV 48
